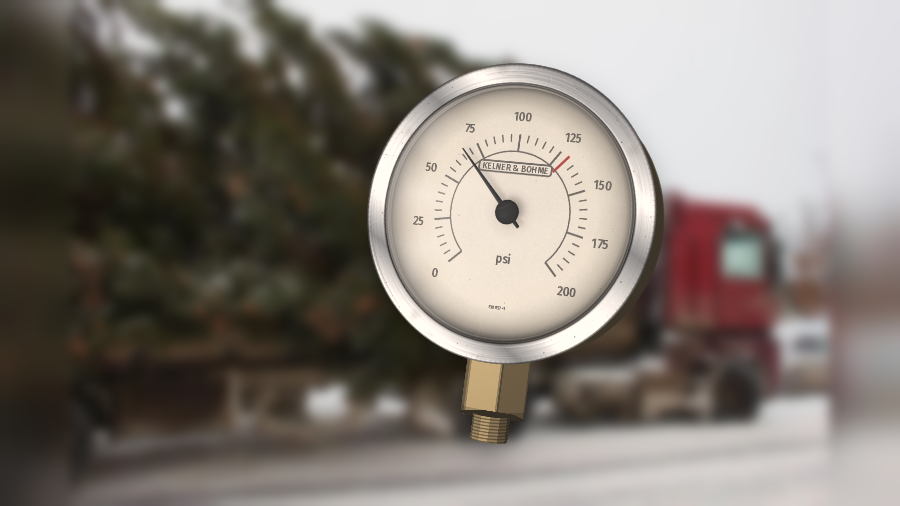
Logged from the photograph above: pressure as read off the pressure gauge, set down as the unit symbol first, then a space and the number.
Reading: psi 67.5
